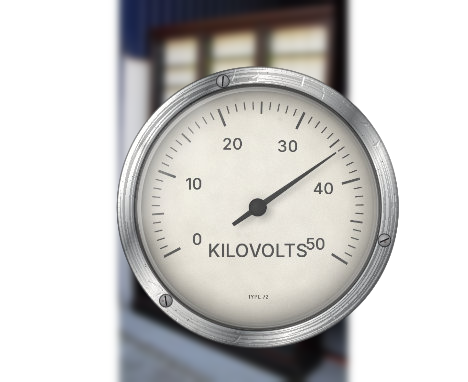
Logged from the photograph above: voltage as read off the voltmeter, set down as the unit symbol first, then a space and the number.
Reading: kV 36
